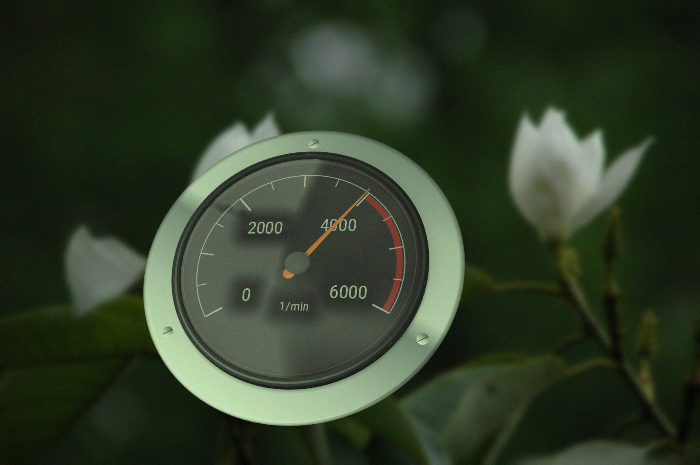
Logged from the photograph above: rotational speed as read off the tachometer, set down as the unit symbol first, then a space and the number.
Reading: rpm 4000
